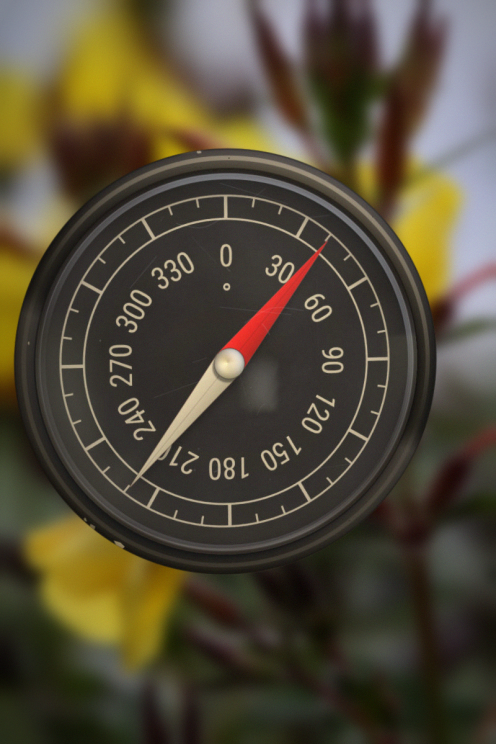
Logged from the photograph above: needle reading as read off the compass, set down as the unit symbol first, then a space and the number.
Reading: ° 40
